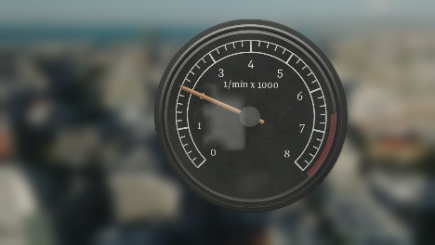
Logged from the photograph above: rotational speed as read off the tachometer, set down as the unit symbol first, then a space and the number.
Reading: rpm 2000
